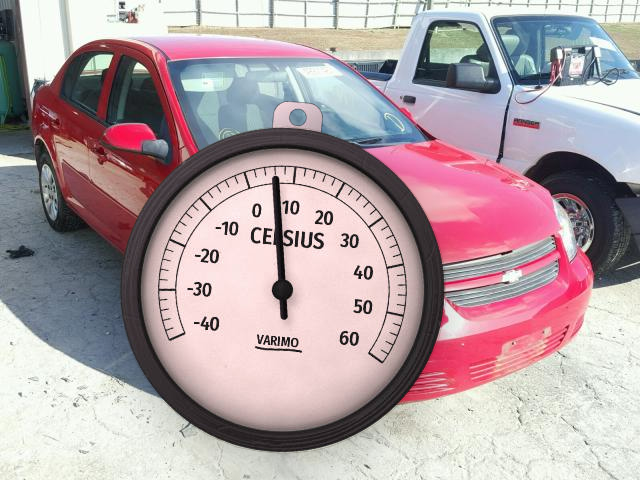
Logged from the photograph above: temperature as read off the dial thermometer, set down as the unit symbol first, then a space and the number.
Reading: °C 6
